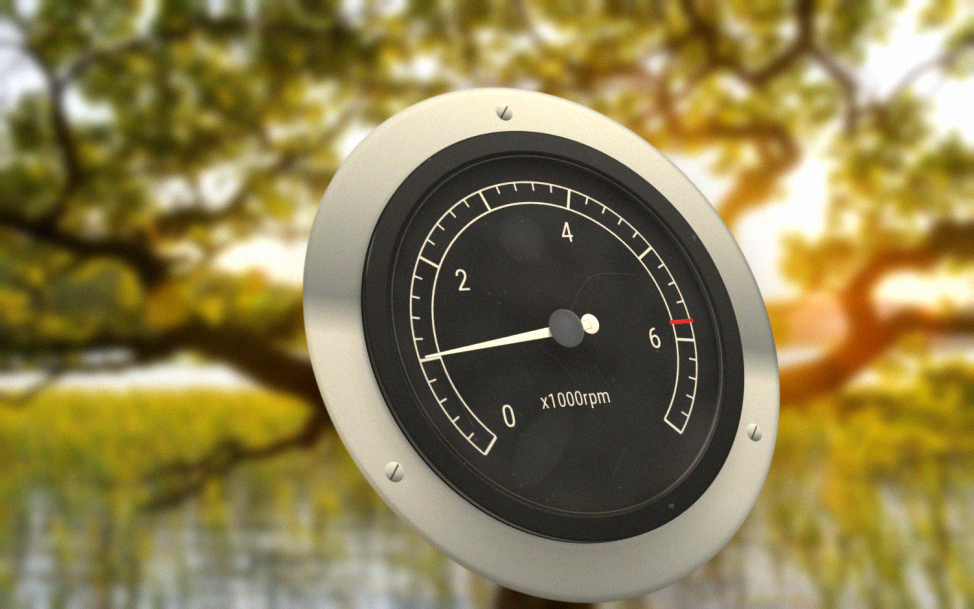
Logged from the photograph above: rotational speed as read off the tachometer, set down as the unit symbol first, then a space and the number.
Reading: rpm 1000
